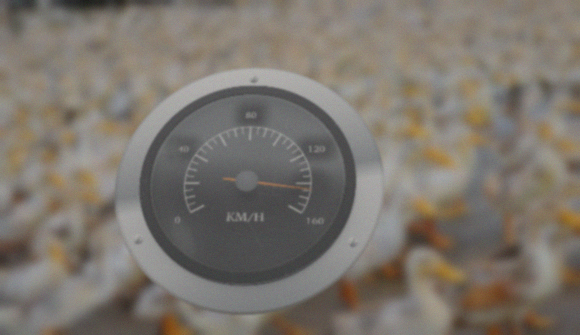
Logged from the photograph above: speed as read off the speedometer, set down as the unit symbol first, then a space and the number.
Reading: km/h 145
